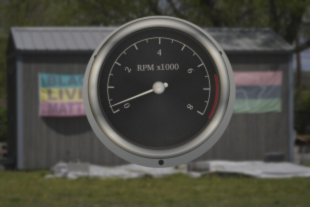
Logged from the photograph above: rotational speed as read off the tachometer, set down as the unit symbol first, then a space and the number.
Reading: rpm 250
